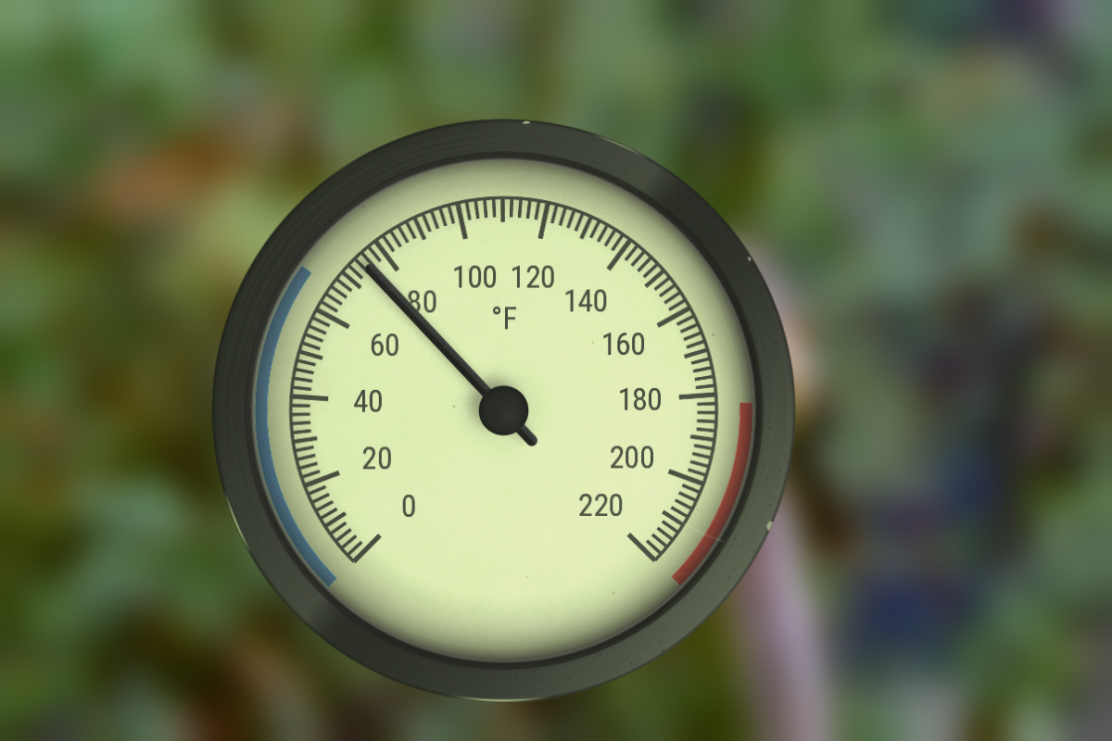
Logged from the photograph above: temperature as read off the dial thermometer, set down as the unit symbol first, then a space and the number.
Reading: °F 75
